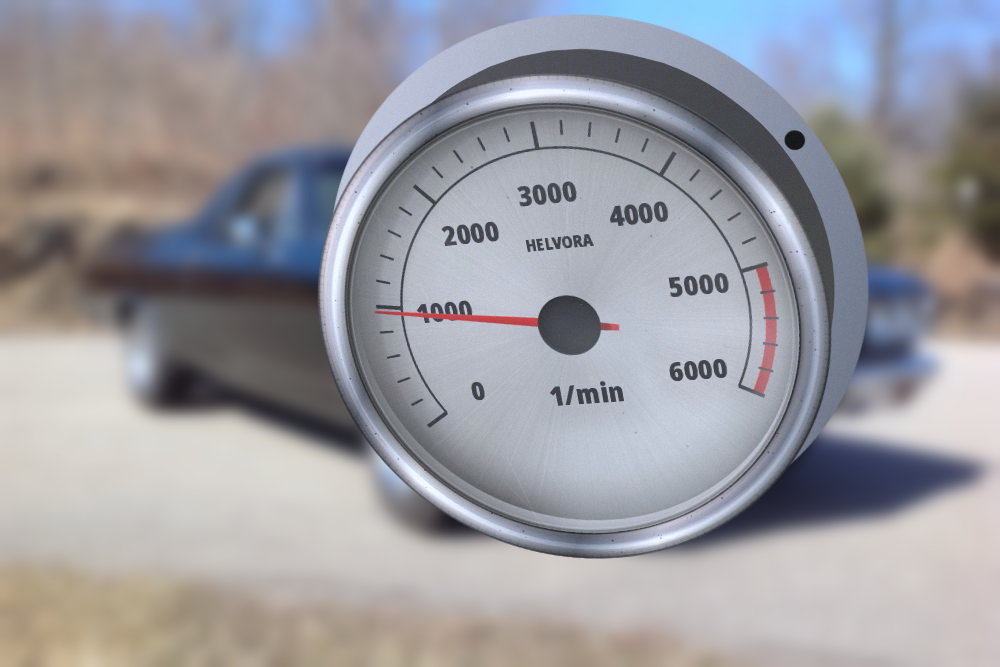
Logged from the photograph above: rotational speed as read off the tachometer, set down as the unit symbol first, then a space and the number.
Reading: rpm 1000
